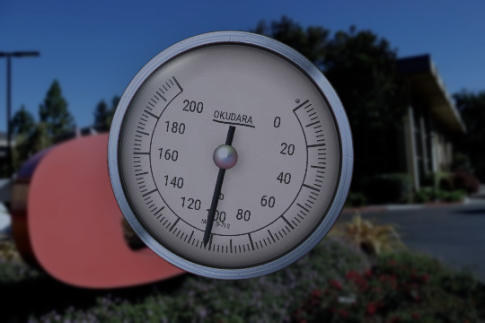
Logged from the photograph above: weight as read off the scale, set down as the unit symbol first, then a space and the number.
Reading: lb 102
